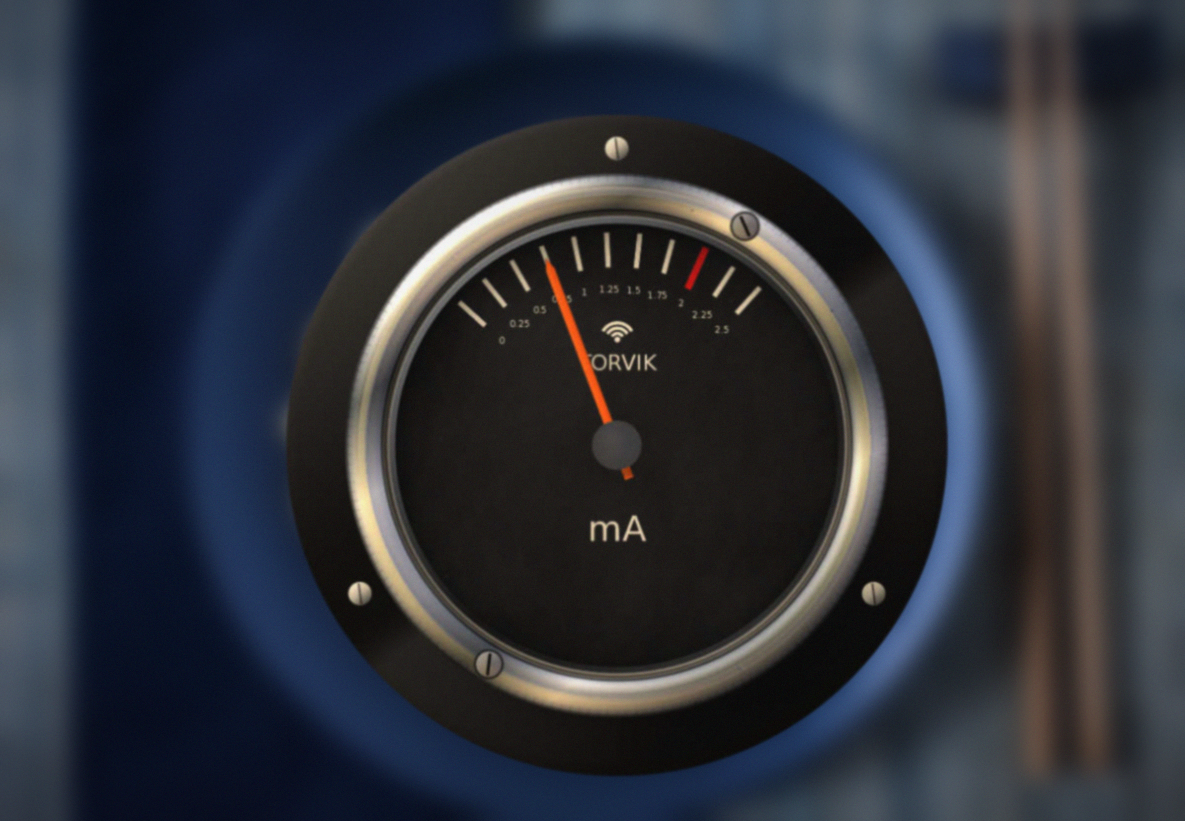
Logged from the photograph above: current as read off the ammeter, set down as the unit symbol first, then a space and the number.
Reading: mA 0.75
